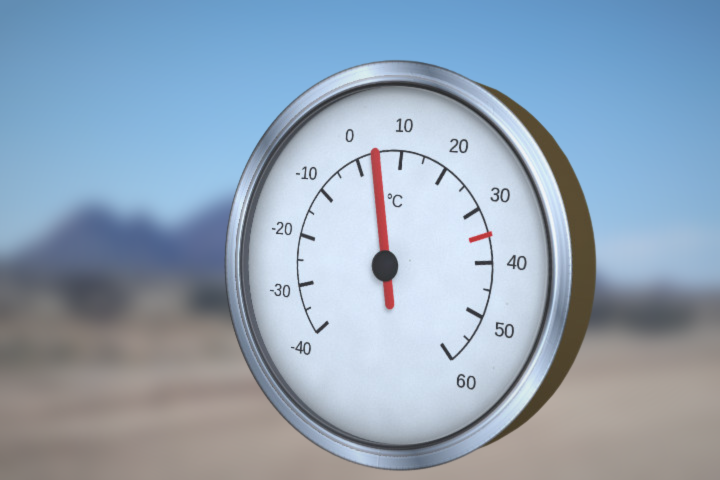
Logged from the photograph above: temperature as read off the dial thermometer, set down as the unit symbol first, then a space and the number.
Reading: °C 5
